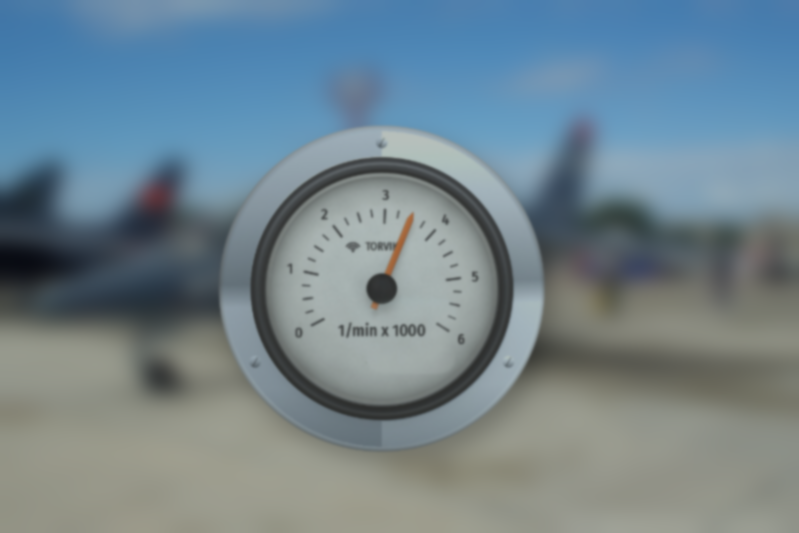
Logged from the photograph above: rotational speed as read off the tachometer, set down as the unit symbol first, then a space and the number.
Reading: rpm 3500
